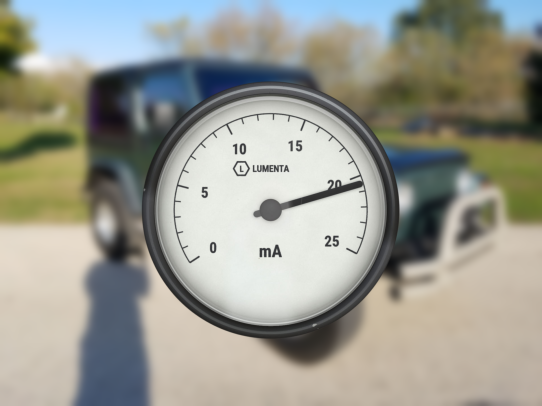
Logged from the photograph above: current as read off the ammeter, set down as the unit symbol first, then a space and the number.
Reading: mA 20.5
